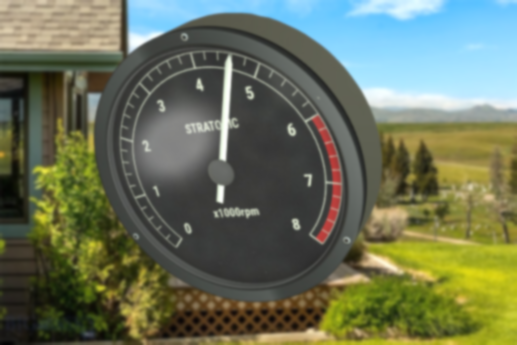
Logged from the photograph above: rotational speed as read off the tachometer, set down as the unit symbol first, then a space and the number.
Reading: rpm 4600
